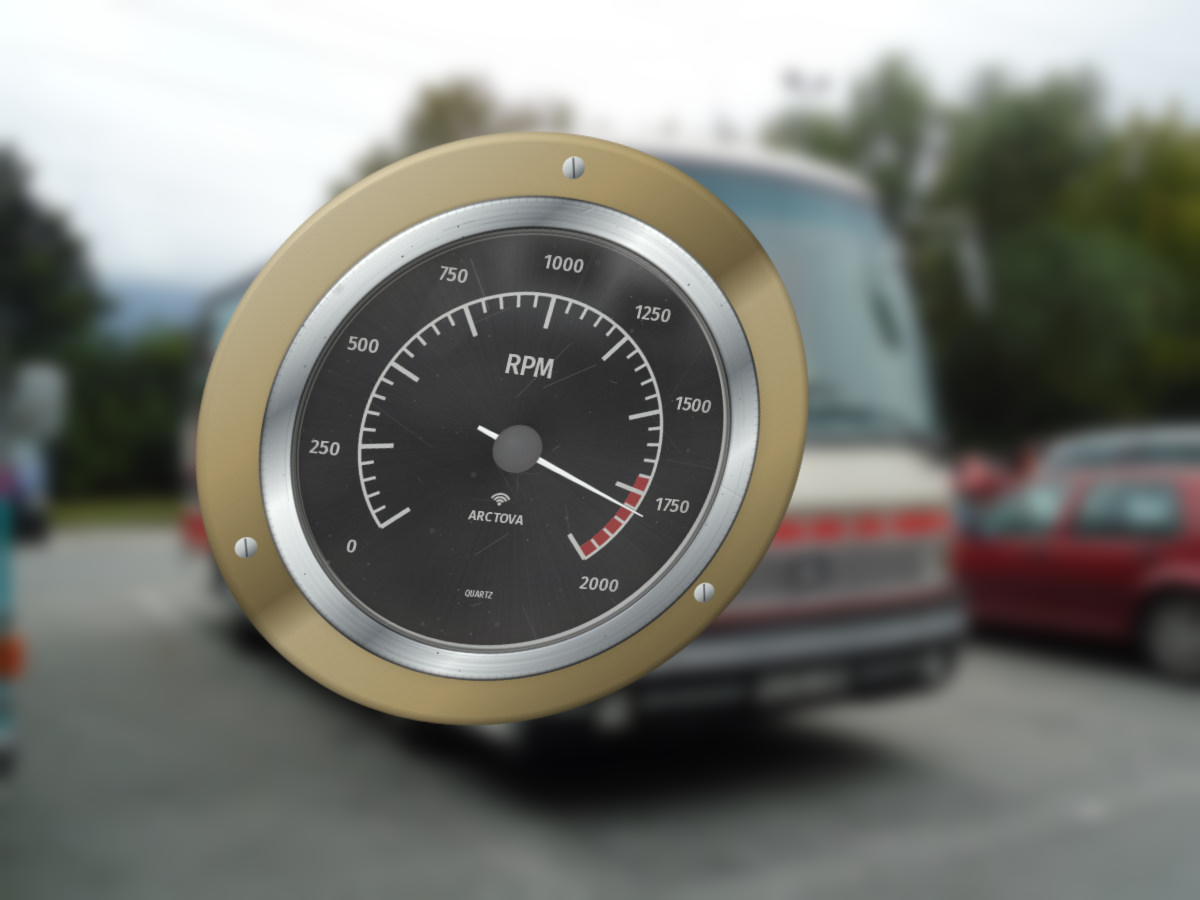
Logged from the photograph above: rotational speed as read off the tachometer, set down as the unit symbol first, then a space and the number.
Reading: rpm 1800
